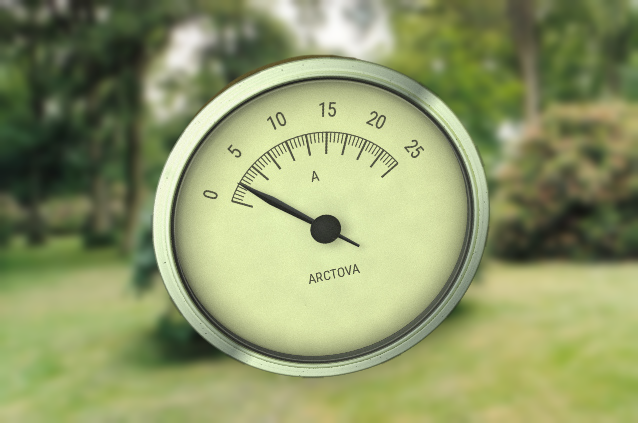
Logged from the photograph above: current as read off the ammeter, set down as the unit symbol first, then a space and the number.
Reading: A 2.5
